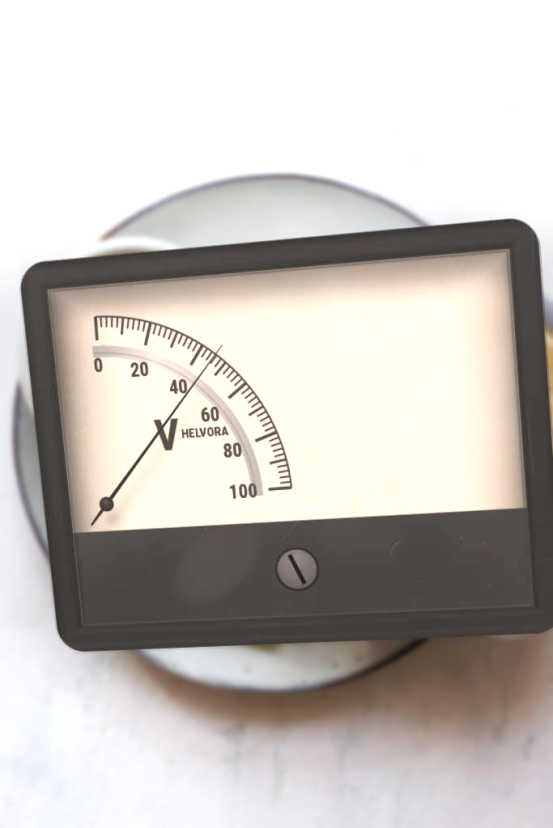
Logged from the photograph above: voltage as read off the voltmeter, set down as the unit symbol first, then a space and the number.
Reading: V 46
